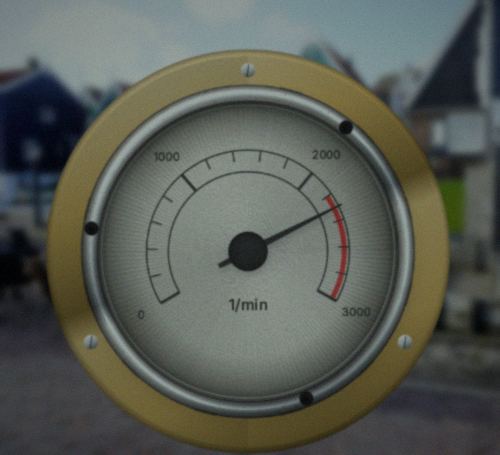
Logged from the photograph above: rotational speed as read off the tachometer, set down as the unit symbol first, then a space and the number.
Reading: rpm 2300
